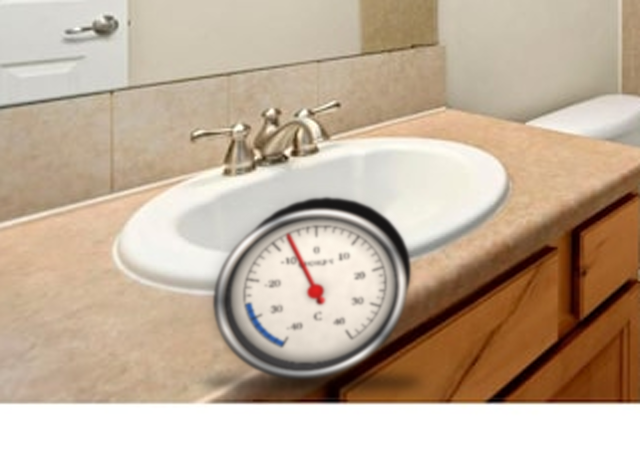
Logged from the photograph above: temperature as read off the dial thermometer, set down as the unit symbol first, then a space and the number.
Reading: °C -6
